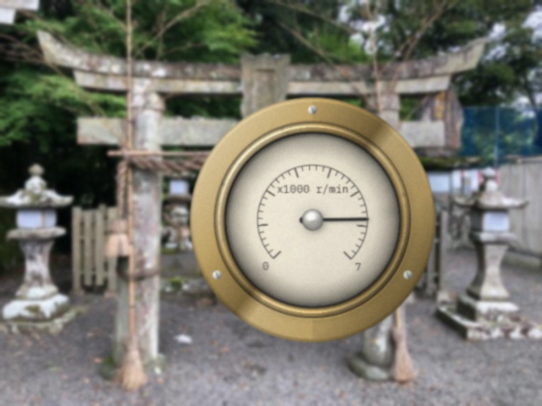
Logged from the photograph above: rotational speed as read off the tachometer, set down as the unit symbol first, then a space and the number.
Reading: rpm 5800
